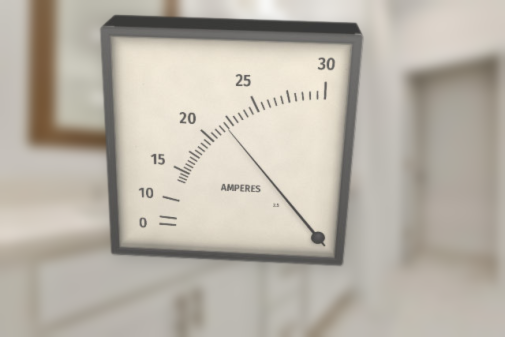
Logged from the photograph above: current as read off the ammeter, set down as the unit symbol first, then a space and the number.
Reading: A 22
